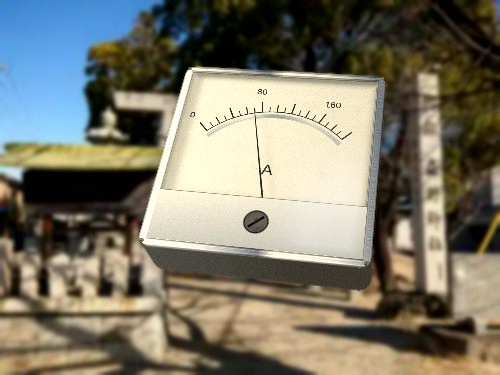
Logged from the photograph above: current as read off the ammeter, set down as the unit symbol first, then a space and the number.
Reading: A 70
